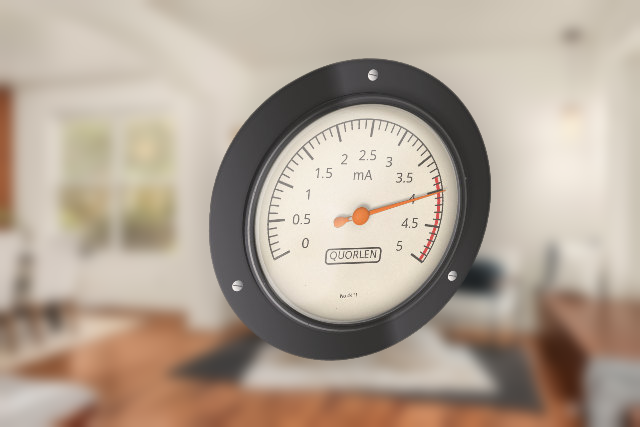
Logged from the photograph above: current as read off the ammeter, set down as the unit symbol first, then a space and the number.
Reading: mA 4
